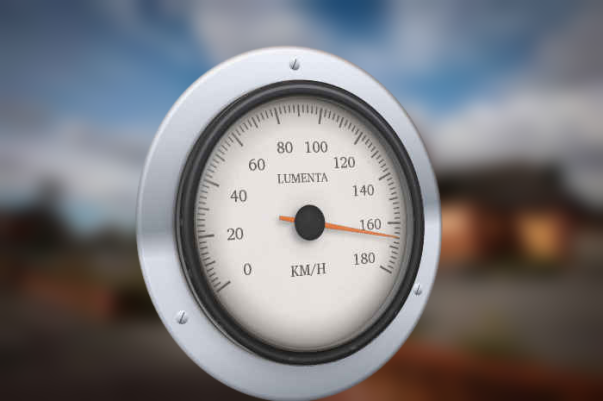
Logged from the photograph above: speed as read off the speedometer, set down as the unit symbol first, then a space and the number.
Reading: km/h 166
